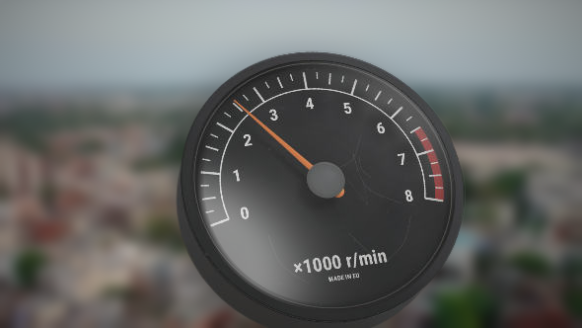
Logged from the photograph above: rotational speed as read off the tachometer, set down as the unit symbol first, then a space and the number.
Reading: rpm 2500
